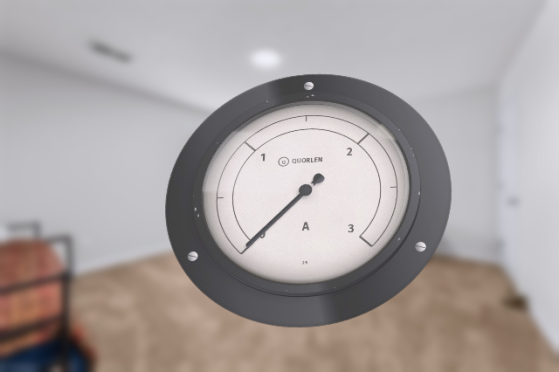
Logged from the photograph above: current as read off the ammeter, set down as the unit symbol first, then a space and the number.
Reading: A 0
